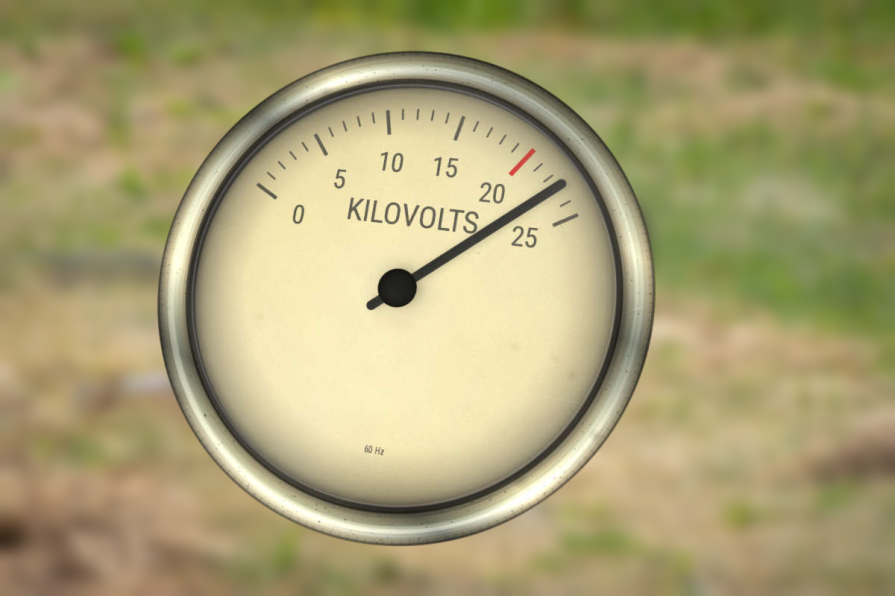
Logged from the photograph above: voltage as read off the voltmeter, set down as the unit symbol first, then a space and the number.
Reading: kV 23
